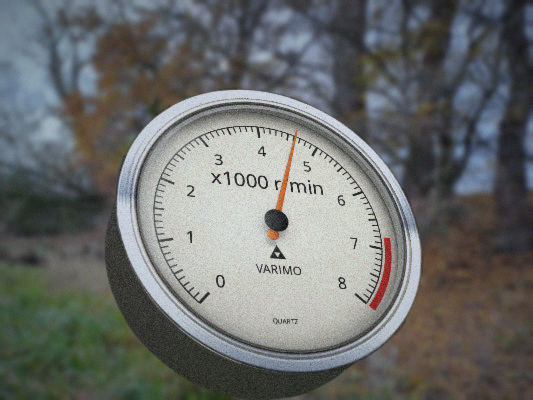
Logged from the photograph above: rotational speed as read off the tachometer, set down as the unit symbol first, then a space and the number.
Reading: rpm 4600
